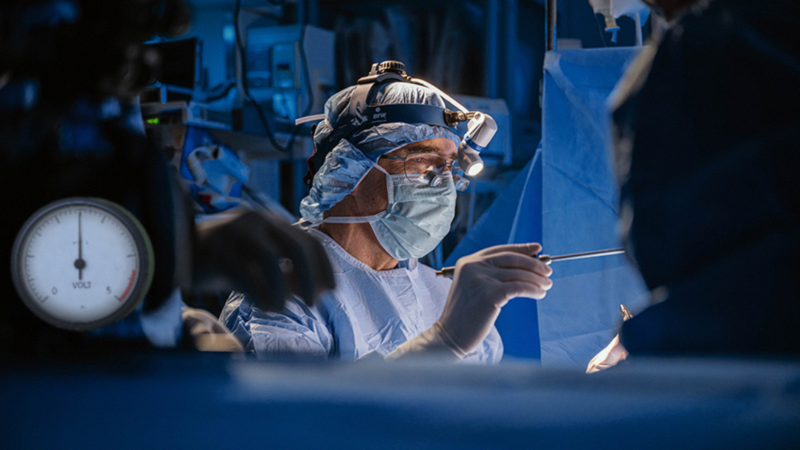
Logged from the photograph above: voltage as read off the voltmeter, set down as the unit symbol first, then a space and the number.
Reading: V 2.5
